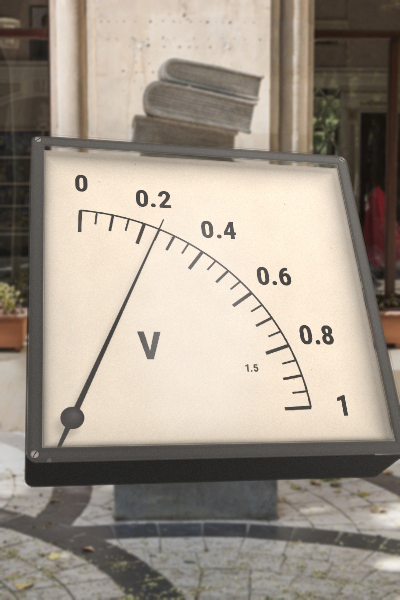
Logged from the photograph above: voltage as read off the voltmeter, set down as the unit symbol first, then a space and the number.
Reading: V 0.25
